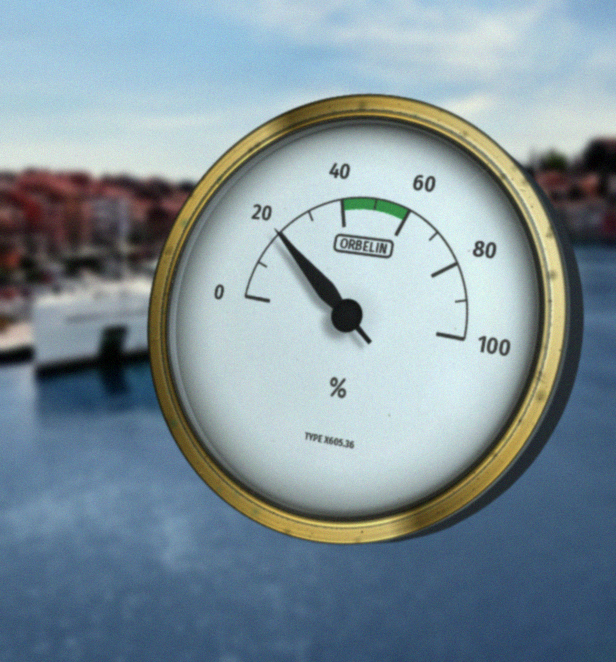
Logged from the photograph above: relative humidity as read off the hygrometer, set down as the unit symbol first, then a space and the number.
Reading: % 20
